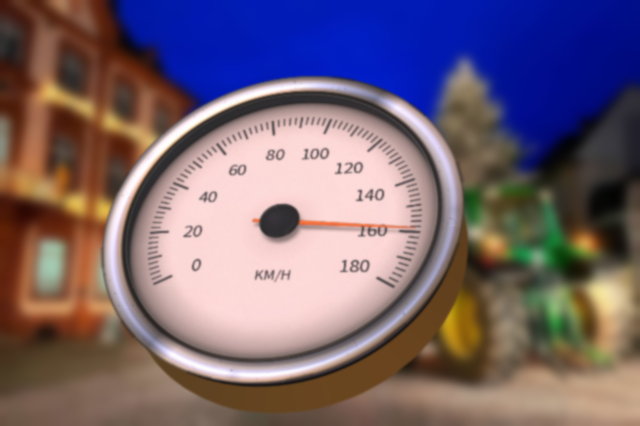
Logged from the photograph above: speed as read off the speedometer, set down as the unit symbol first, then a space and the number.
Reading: km/h 160
